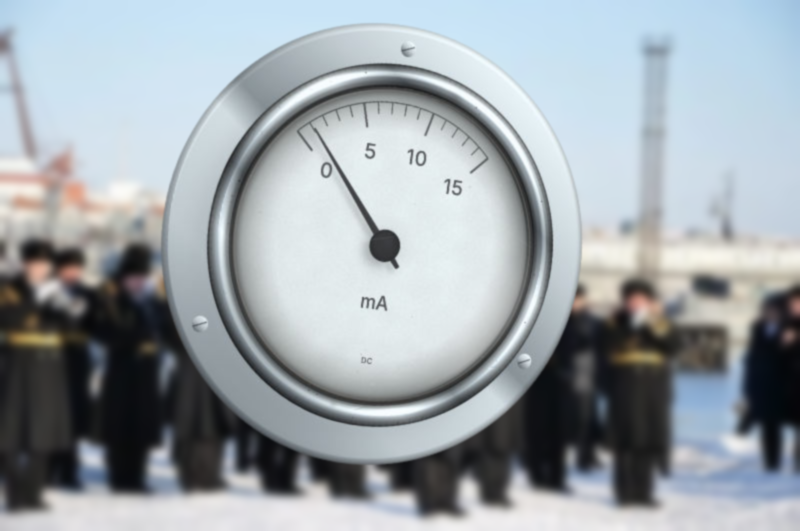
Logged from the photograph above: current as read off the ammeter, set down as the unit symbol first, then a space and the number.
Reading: mA 1
